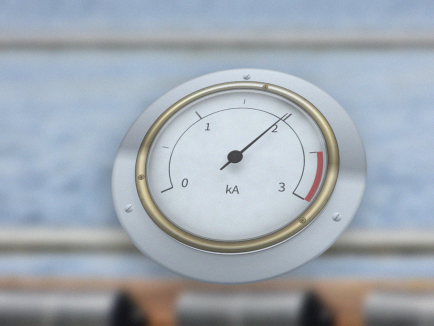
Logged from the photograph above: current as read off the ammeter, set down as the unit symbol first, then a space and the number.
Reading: kA 2
